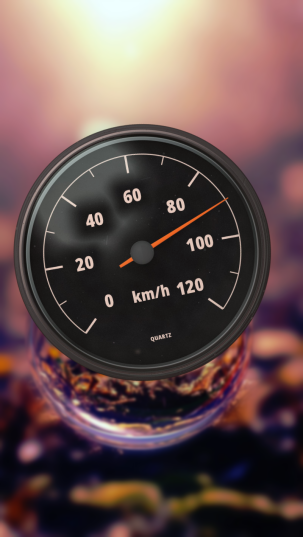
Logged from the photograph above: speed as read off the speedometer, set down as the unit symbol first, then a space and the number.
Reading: km/h 90
